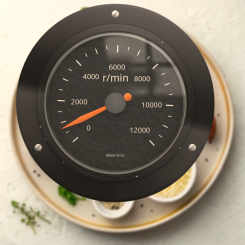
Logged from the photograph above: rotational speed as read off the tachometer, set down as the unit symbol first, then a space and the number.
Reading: rpm 750
